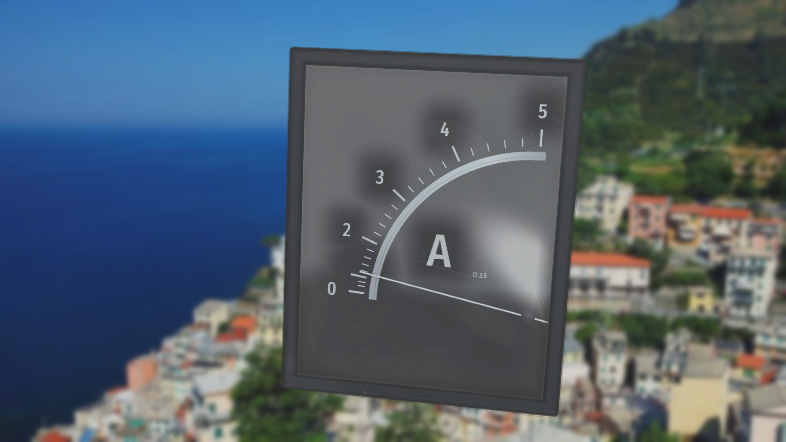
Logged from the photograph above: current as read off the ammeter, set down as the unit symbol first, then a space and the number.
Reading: A 1.2
